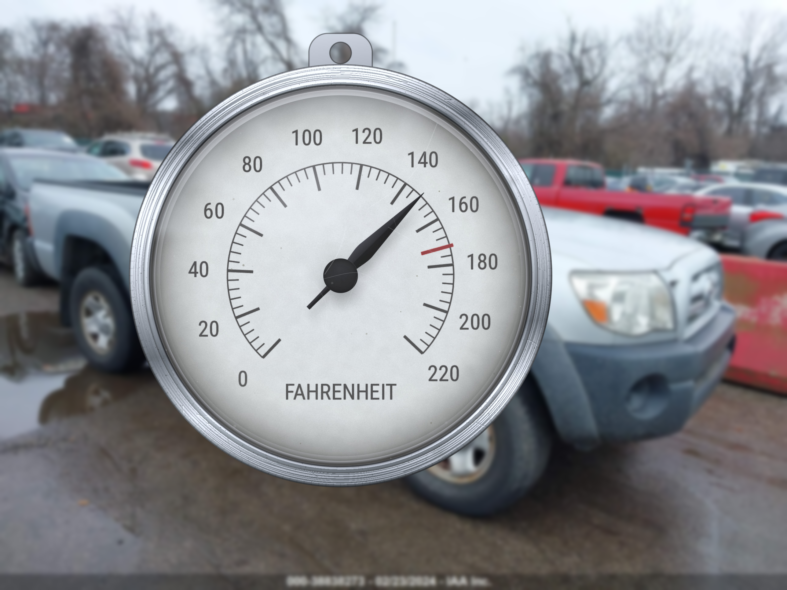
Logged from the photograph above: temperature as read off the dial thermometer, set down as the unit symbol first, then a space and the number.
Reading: °F 148
